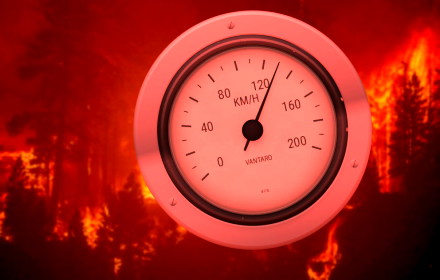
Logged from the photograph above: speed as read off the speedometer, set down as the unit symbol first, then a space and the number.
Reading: km/h 130
